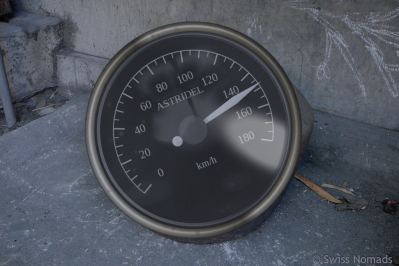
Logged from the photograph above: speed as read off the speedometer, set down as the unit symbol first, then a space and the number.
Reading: km/h 147.5
